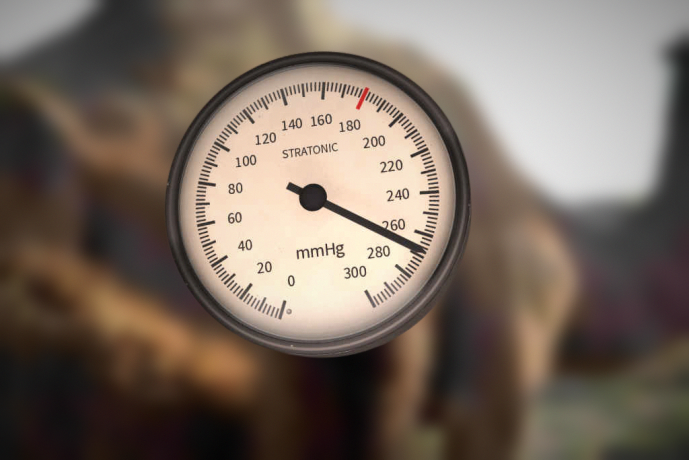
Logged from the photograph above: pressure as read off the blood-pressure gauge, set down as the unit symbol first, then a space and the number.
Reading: mmHg 268
